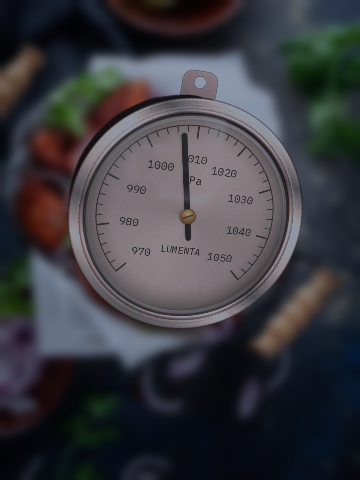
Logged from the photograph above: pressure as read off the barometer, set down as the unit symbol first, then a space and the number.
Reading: hPa 1007
